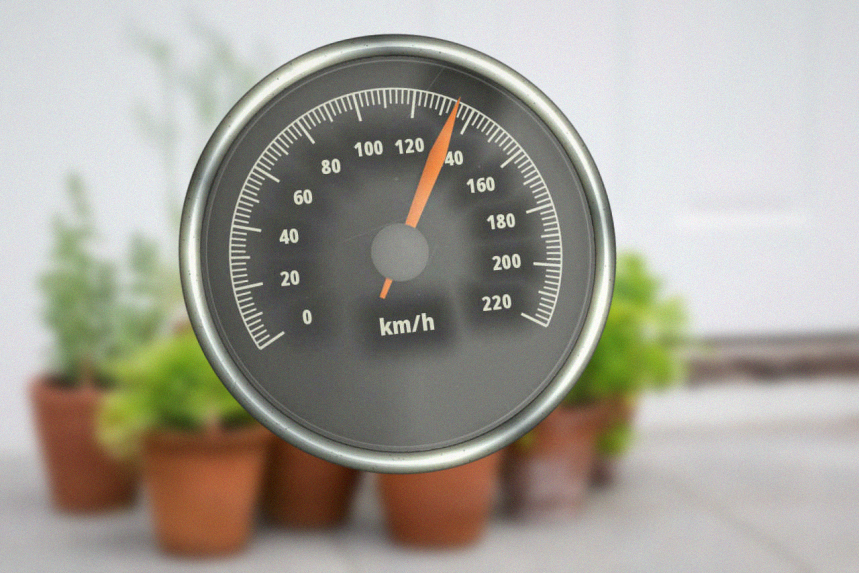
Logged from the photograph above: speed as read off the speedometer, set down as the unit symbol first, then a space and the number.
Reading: km/h 134
